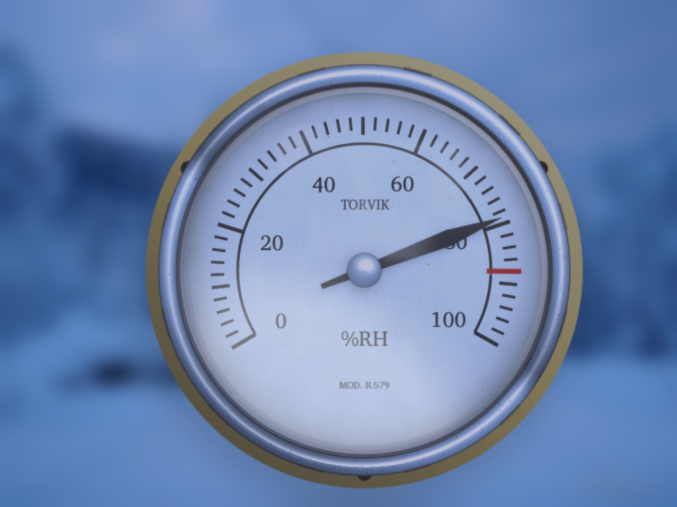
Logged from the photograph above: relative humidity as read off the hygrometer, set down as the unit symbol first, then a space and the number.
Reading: % 79
